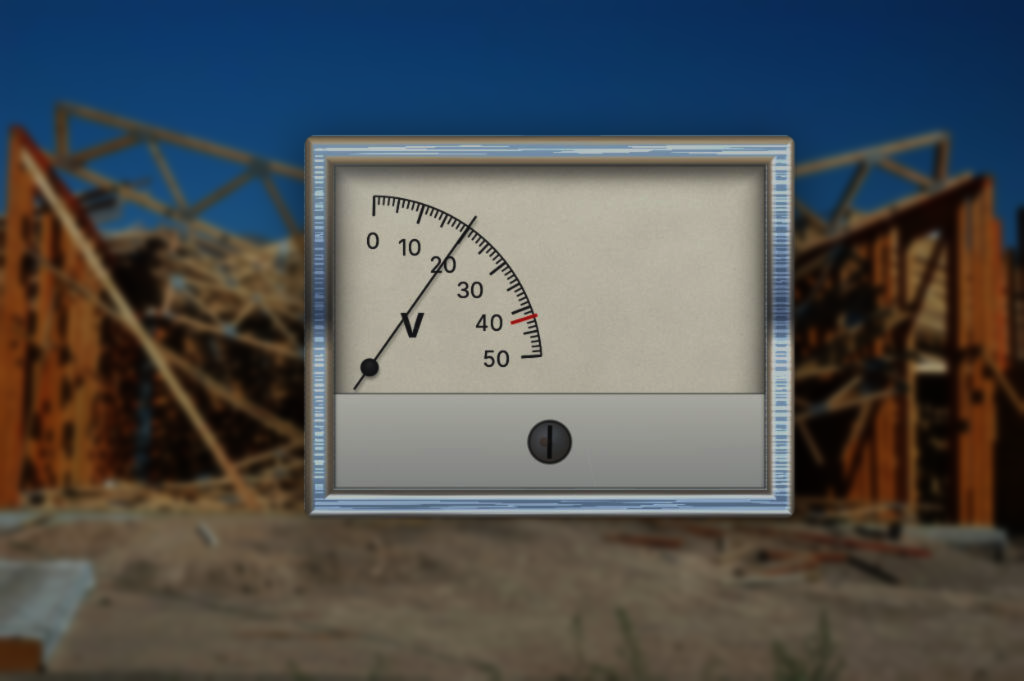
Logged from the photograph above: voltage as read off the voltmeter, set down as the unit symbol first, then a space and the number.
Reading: V 20
